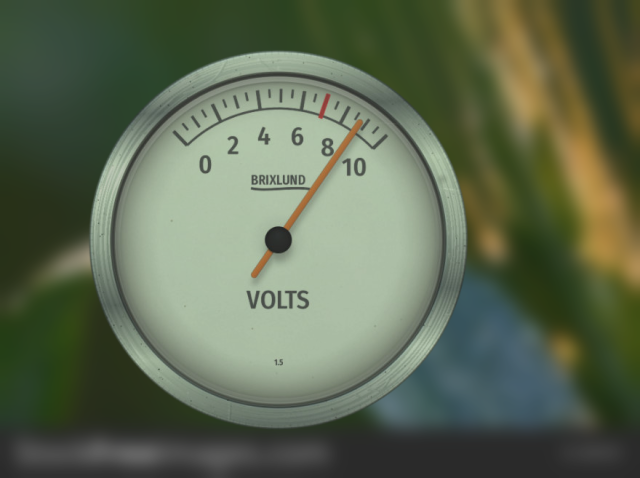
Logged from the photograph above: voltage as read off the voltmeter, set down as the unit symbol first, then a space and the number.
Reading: V 8.75
